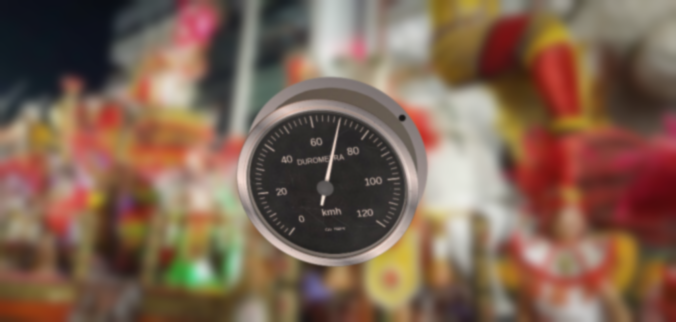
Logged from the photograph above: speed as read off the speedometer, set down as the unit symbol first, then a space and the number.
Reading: km/h 70
